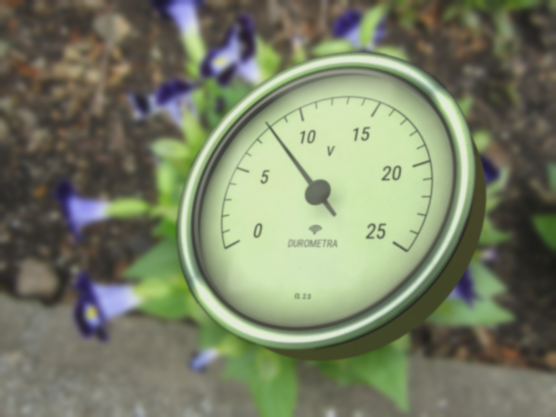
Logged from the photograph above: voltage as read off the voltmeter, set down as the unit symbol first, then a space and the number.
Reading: V 8
